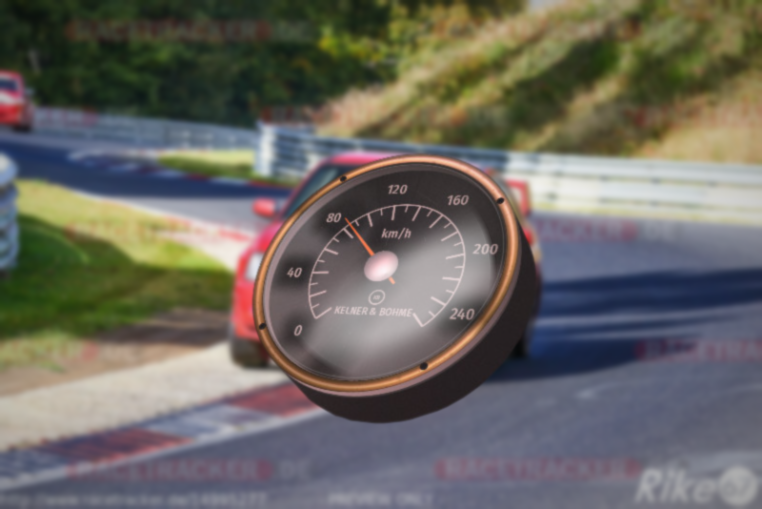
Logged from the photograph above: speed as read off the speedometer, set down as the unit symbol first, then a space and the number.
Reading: km/h 85
